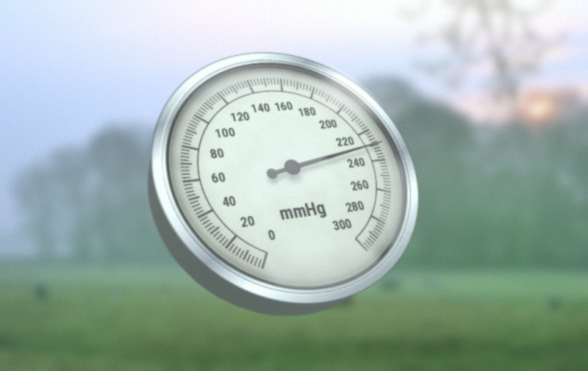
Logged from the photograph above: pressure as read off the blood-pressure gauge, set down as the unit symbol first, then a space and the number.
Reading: mmHg 230
